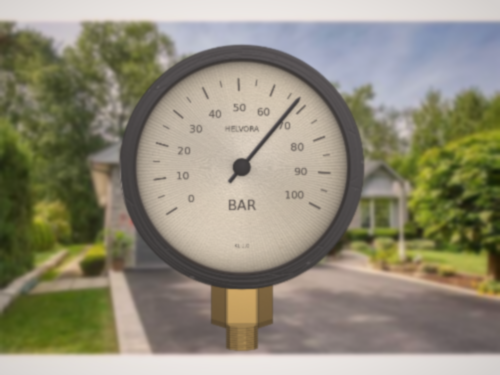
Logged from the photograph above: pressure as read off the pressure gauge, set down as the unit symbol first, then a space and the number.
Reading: bar 67.5
